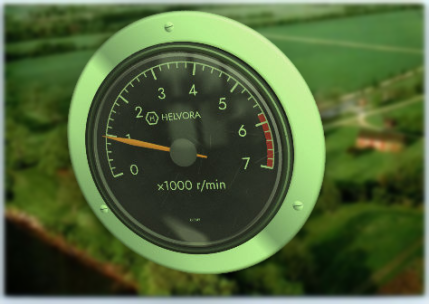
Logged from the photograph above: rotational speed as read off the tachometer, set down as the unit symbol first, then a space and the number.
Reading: rpm 1000
